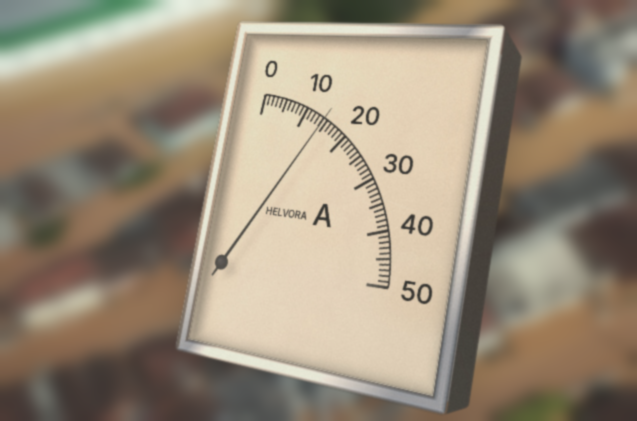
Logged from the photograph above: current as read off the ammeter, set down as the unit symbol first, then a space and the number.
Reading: A 15
